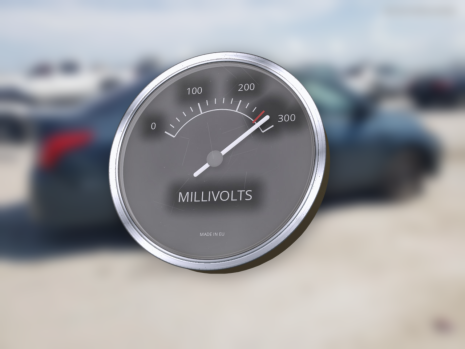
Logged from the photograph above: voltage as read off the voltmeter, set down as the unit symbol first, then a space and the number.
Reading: mV 280
